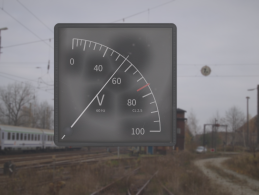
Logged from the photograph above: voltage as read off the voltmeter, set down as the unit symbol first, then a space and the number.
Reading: V 55
